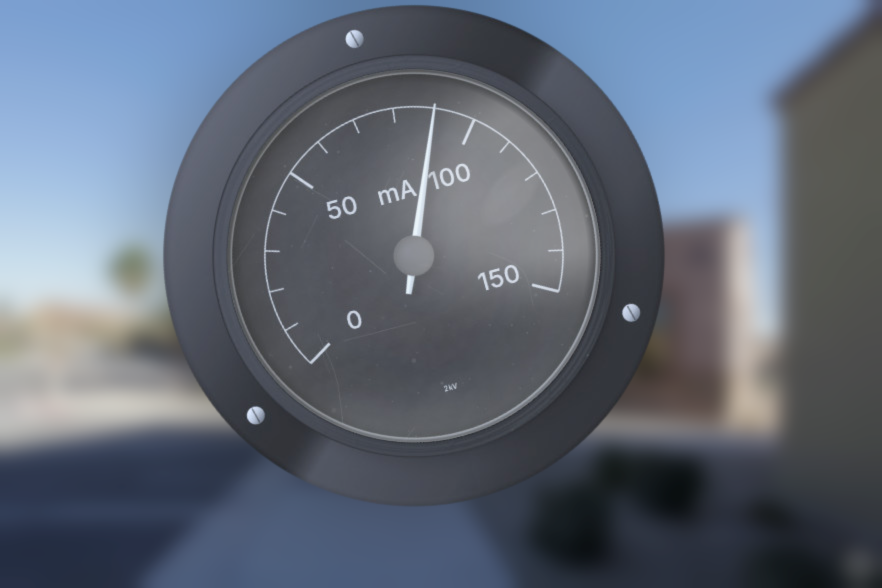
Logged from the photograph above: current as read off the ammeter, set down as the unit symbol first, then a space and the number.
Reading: mA 90
